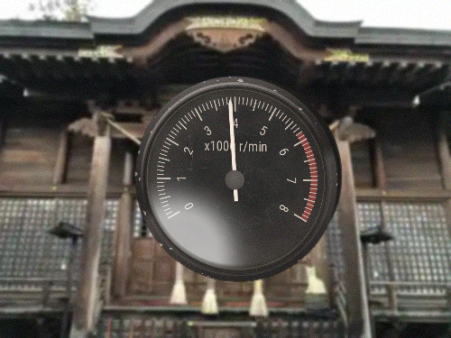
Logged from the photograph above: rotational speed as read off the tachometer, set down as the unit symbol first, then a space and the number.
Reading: rpm 3900
